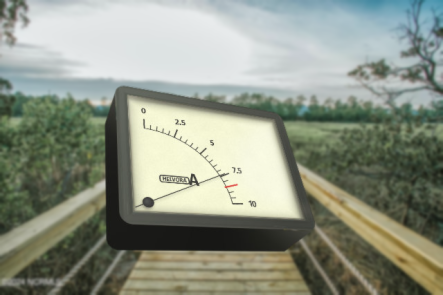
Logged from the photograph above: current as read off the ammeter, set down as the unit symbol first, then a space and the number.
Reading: A 7.5
